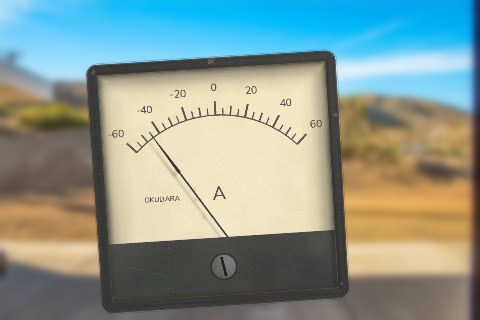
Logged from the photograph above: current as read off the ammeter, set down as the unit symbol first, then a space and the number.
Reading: A -45
